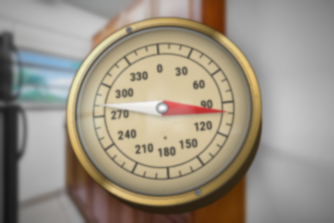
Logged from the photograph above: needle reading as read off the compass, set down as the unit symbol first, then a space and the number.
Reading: ° 100
